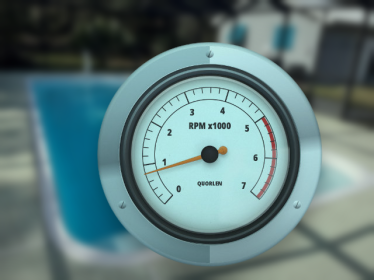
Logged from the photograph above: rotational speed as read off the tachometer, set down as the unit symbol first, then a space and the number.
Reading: rpm 800
